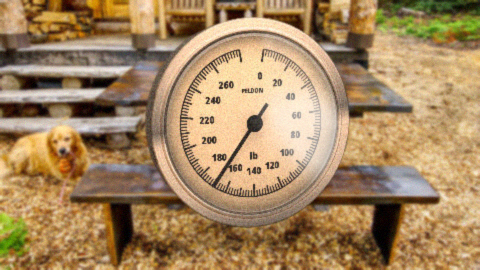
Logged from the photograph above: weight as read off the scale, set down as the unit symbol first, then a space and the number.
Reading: lb 170
